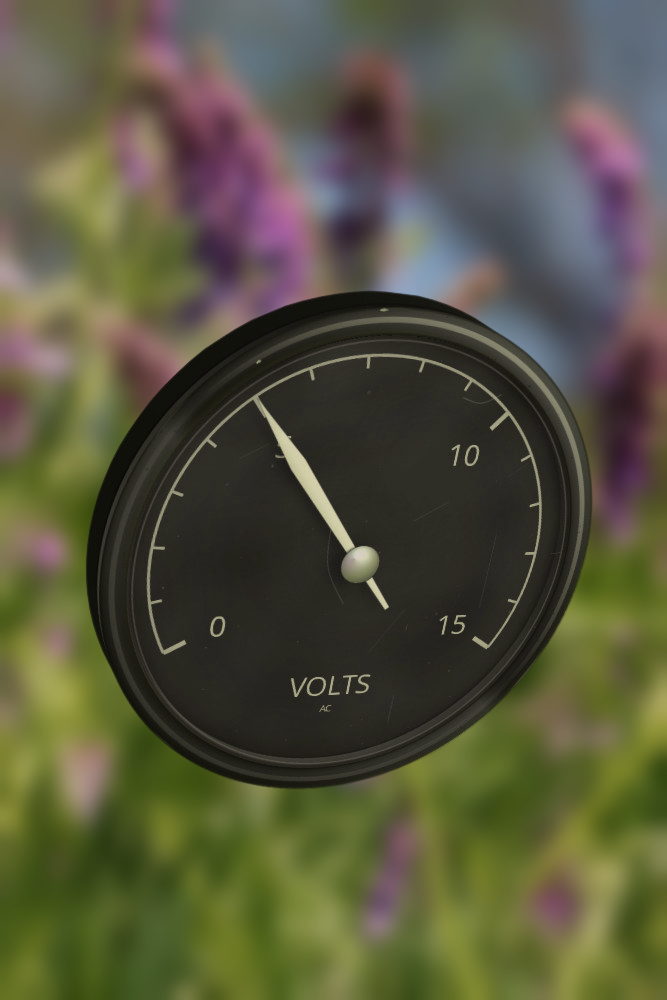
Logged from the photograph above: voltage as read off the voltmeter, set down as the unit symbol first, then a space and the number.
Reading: V 5
